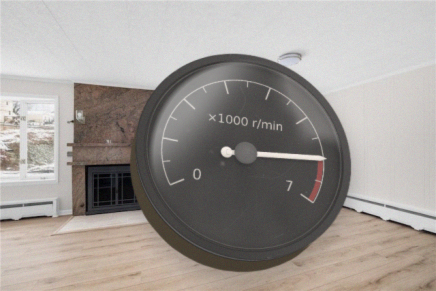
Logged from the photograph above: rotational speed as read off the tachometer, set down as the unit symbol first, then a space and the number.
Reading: rpm 6000
